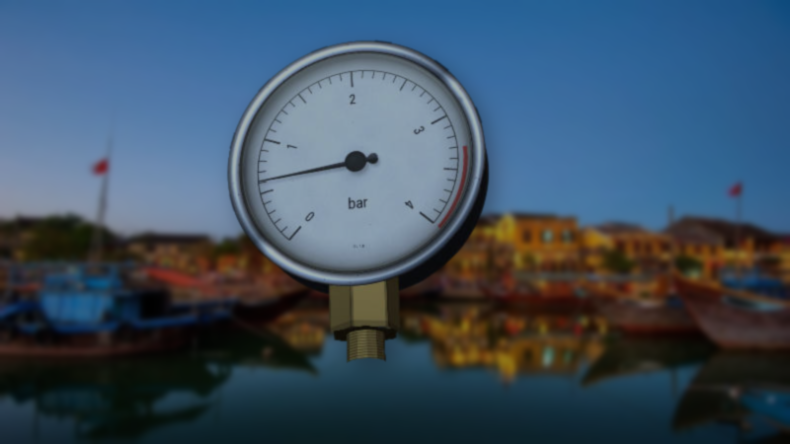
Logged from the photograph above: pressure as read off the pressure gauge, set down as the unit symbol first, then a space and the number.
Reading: bar 0.6
